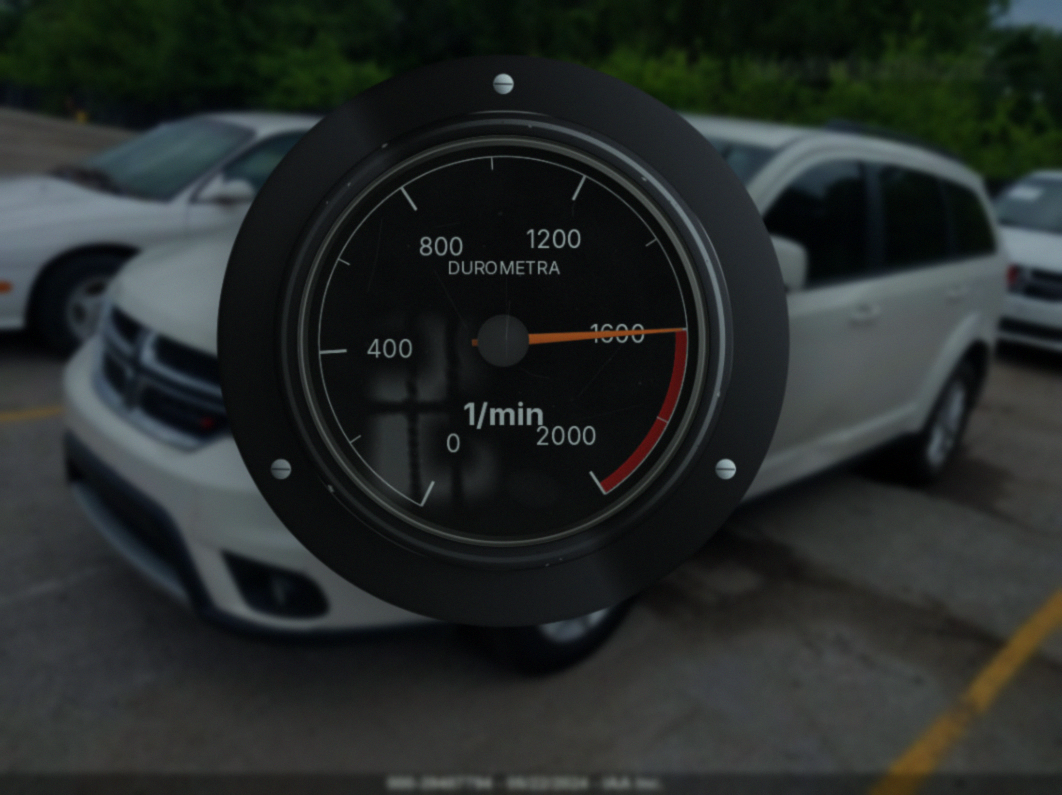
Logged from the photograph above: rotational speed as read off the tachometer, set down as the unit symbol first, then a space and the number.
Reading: rpm 1600
